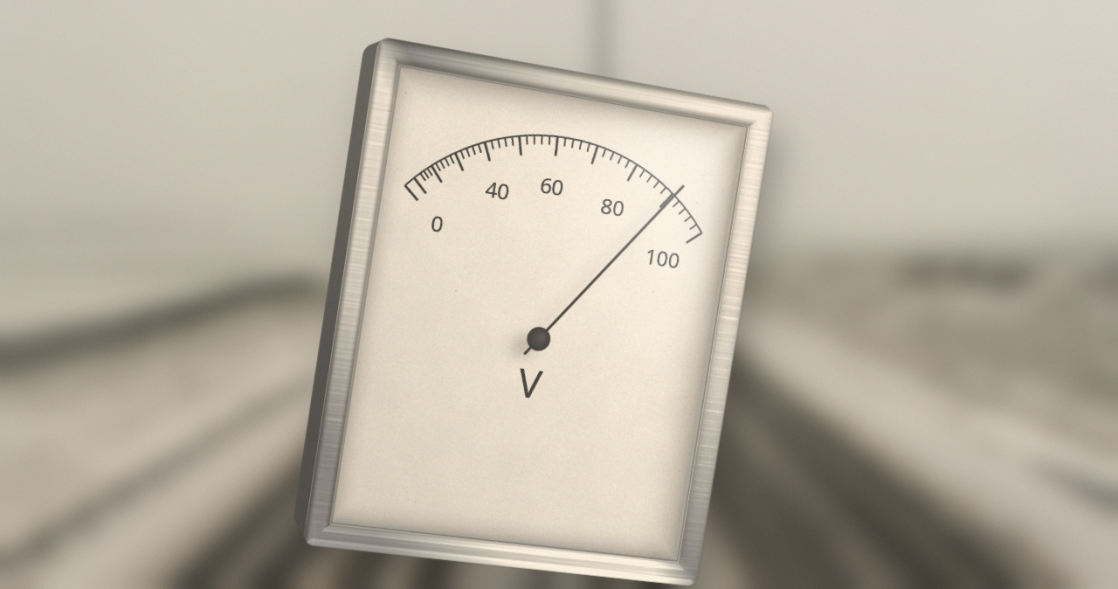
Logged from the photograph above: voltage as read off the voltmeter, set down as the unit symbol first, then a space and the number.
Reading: V 90
